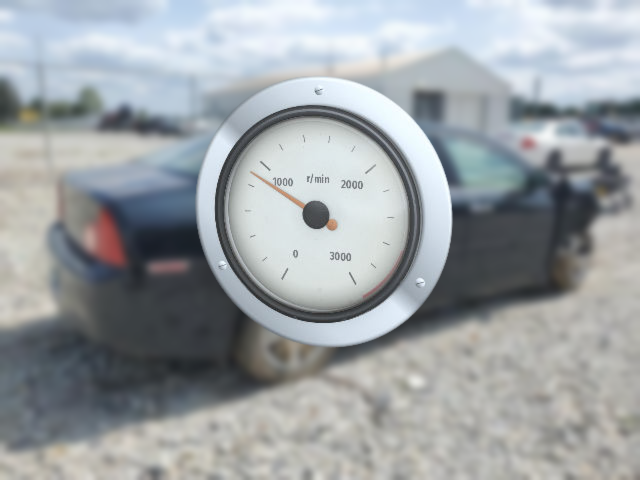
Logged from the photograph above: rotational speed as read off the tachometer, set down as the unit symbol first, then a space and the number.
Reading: rpm 900
